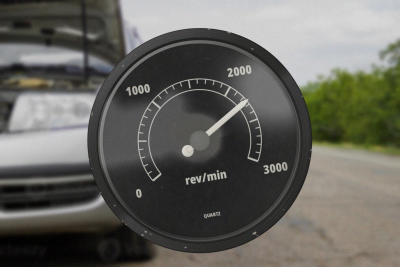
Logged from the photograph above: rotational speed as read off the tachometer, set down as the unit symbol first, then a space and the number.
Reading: rpm 2250
